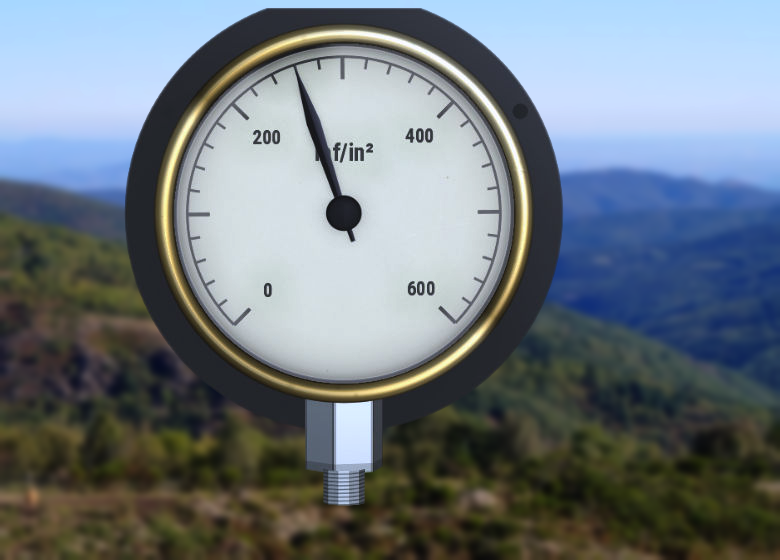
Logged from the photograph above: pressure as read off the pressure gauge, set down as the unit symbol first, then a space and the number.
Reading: psi 260
